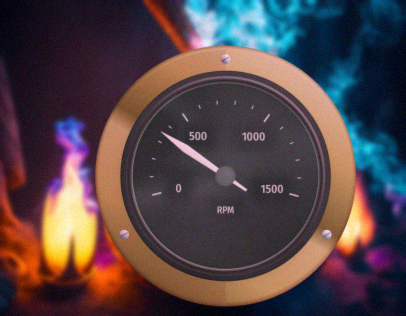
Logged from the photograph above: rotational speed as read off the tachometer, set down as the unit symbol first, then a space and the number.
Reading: rpm 350
